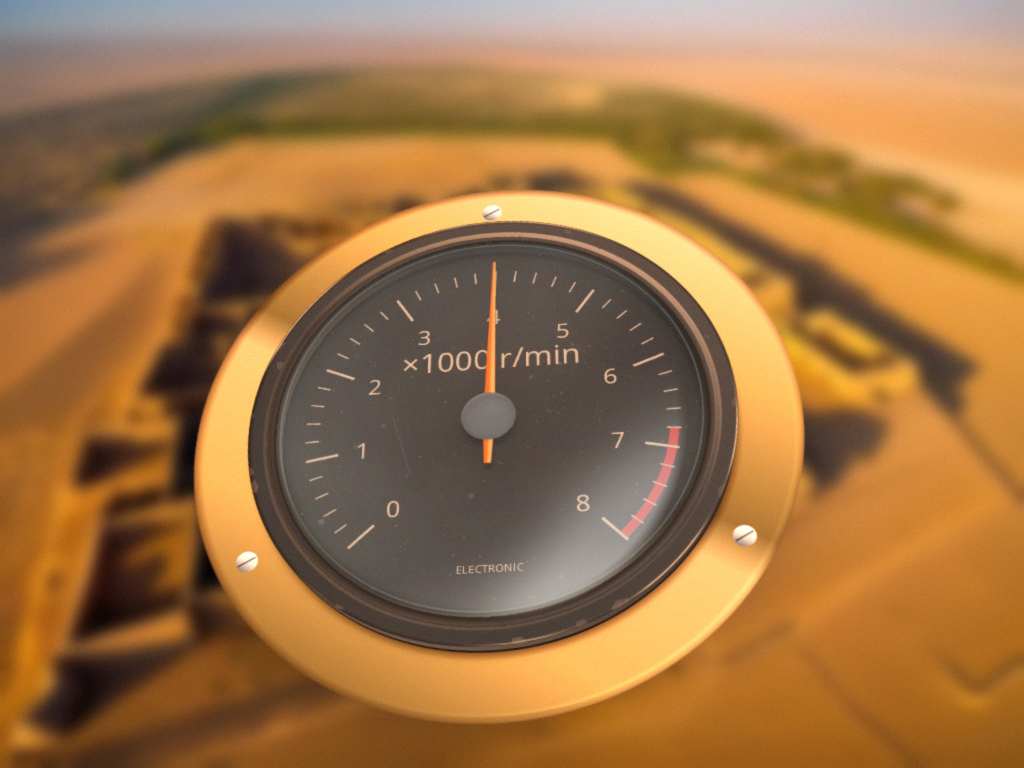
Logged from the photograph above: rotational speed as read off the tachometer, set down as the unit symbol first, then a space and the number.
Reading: rpm 4000
